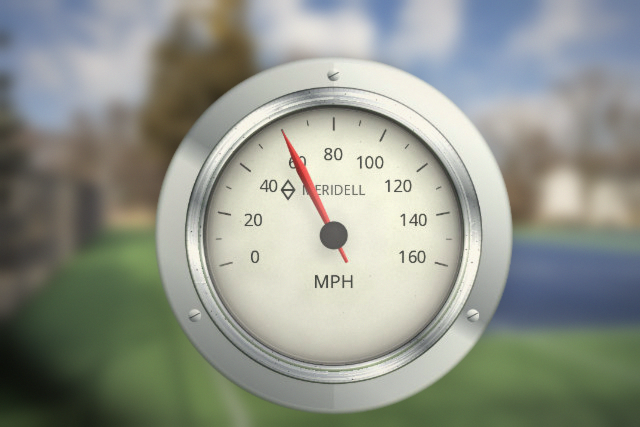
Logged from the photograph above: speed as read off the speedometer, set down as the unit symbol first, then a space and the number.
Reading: mph 60
